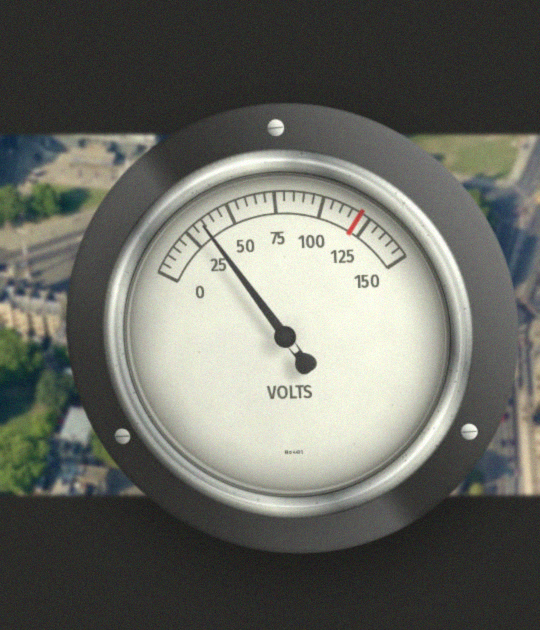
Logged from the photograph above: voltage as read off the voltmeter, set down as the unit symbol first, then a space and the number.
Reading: V 35
